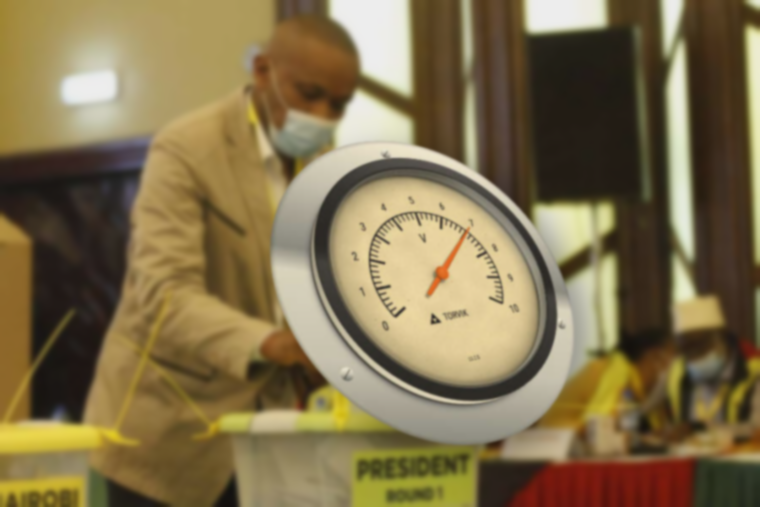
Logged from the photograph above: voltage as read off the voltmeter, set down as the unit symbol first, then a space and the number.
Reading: V 7
